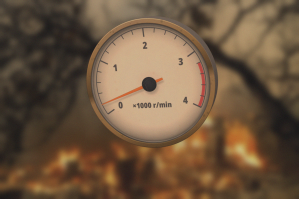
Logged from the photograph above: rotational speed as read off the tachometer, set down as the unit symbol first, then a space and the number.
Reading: rpm 200
